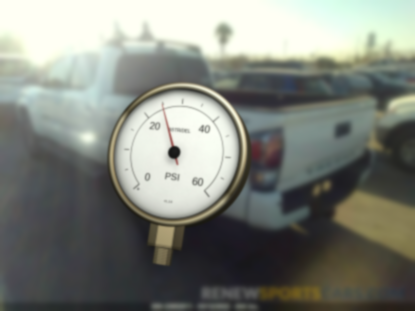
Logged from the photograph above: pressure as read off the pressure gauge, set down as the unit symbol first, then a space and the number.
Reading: psi 25
